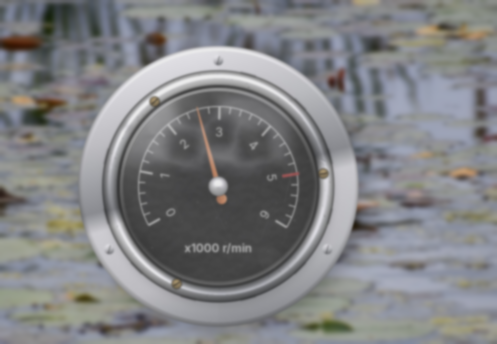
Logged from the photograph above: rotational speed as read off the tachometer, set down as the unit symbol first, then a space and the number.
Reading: rpm 2600
